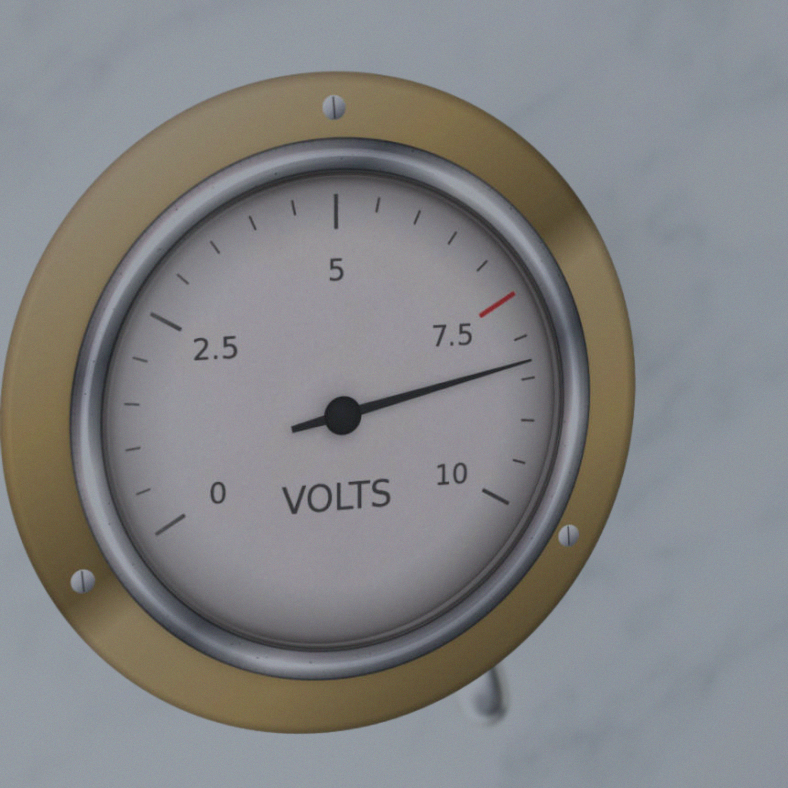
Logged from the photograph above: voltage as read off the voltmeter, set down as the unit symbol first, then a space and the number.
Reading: V 8.25
